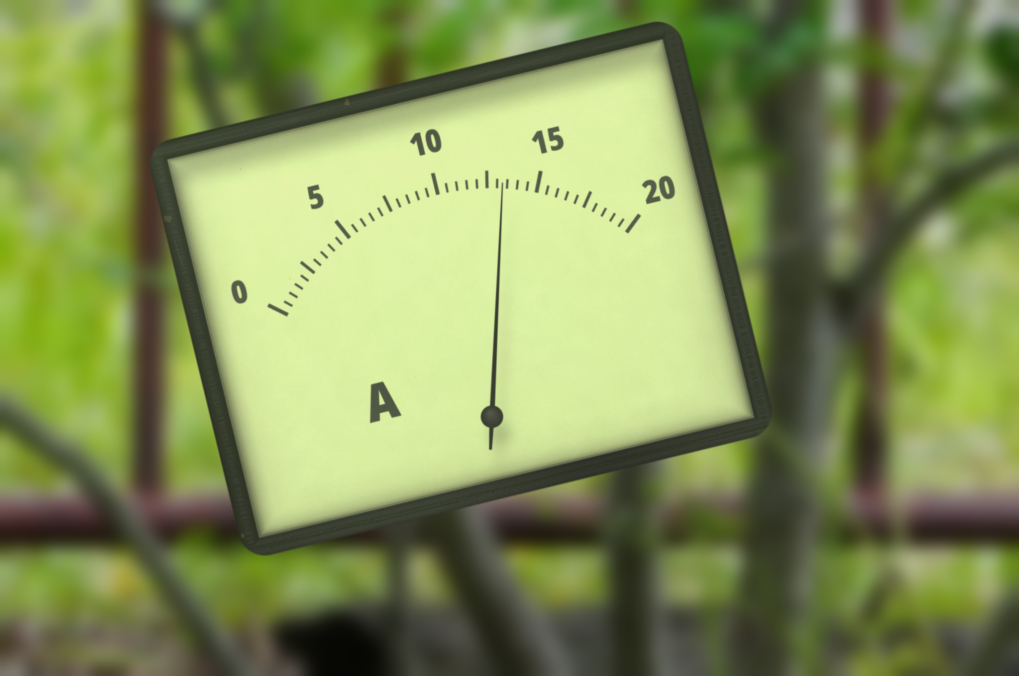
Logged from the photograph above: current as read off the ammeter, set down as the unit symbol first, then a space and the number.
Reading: A 13.25
